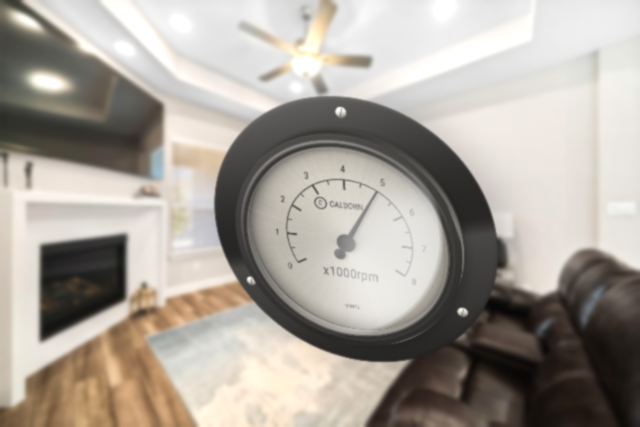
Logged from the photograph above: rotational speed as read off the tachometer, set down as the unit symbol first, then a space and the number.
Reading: rpm 5000
